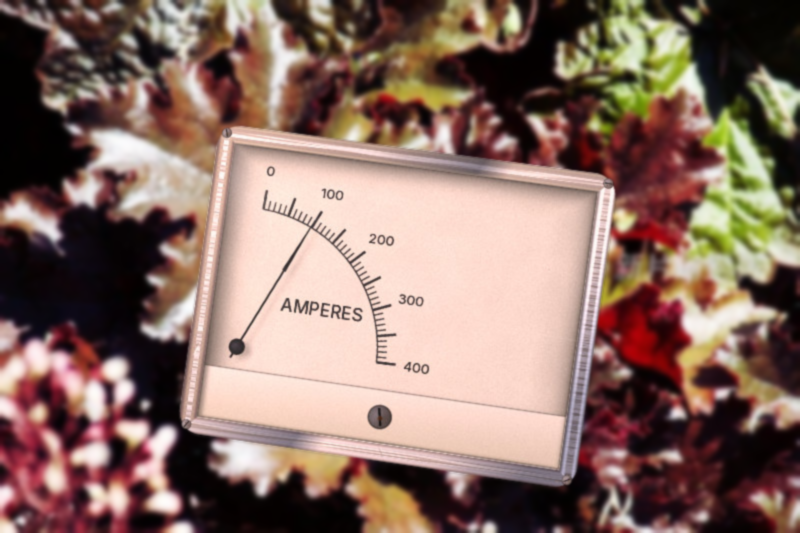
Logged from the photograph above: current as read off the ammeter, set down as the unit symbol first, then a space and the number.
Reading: A 100
